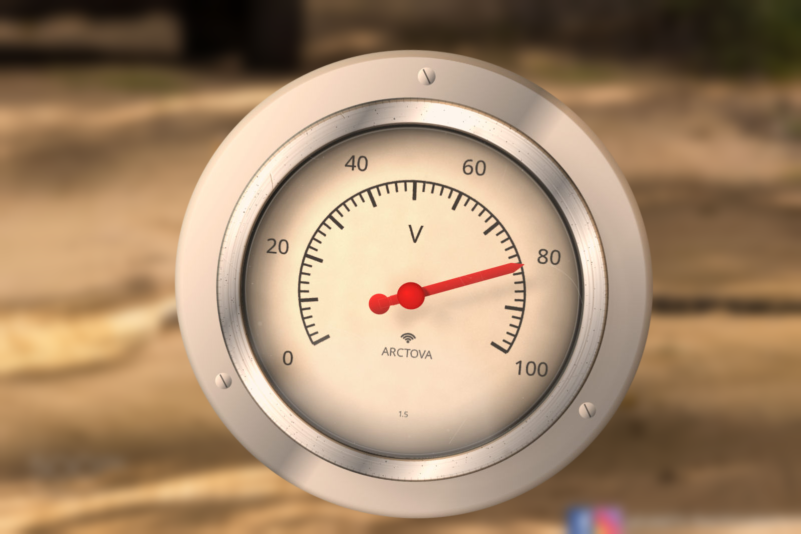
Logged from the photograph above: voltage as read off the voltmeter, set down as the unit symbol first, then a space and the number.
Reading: V 80
